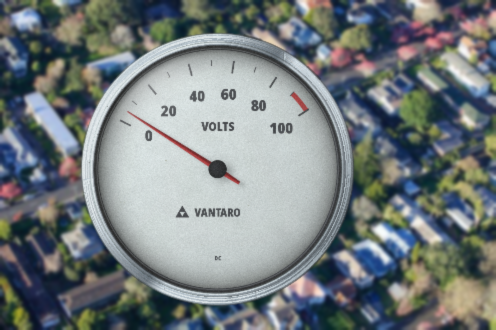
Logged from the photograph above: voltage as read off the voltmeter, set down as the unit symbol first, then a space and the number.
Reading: V 5
